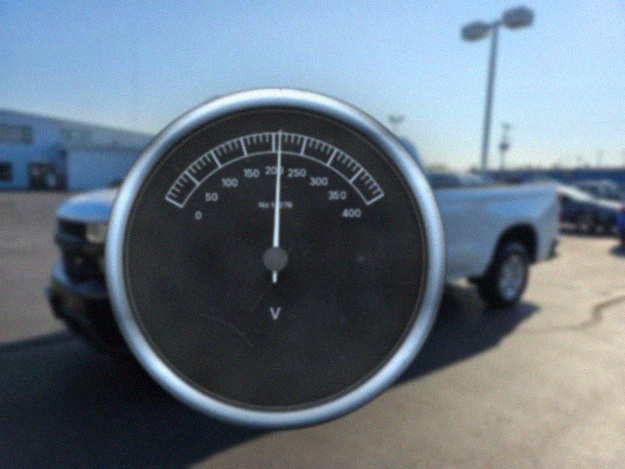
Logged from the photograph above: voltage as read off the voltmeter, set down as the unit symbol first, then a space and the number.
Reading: V 210
